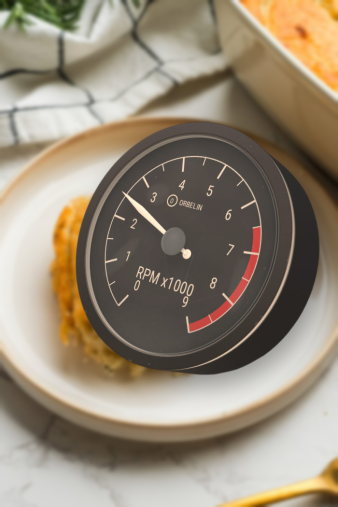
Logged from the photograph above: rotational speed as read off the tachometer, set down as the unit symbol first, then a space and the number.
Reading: rpm 2500
